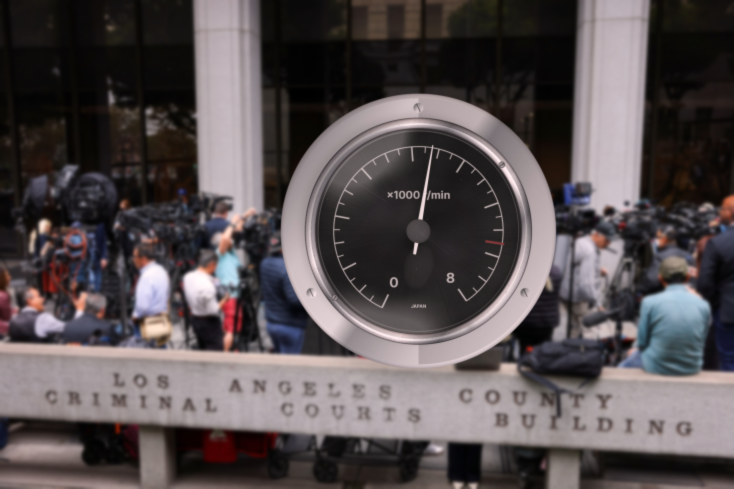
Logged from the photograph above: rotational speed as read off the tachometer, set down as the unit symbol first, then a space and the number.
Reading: rpm 4375
